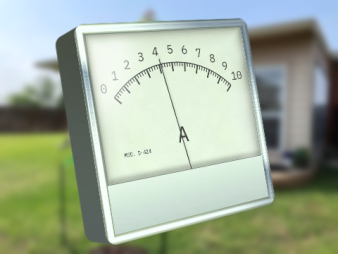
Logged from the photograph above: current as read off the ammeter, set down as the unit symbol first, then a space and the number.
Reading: A 4
